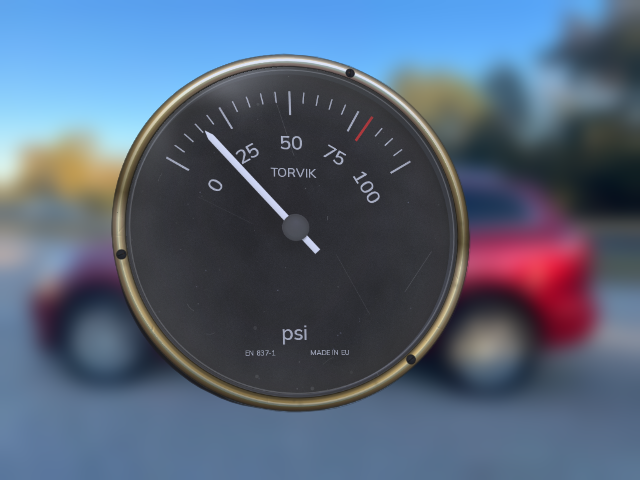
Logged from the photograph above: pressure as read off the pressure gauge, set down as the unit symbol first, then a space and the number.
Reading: psi 15
